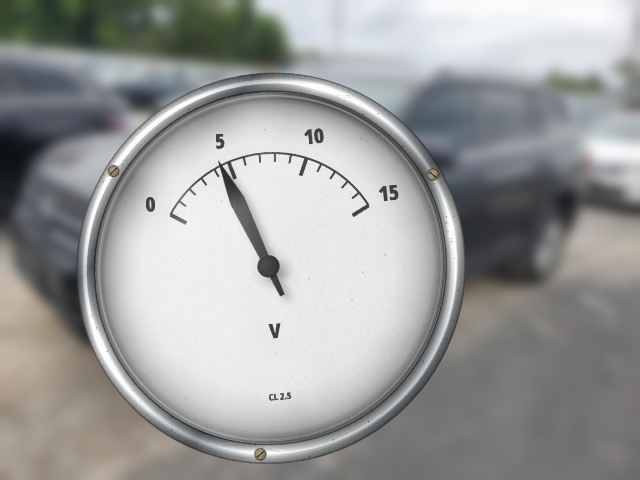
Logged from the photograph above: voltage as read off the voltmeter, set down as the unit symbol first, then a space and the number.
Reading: V 4.5
